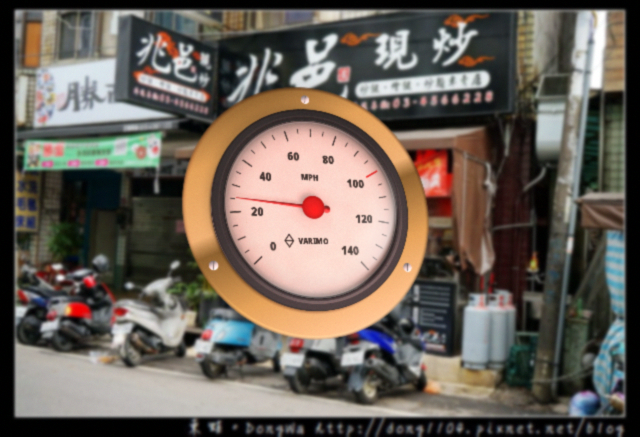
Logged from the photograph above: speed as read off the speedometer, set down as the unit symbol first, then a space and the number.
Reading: mph 25
